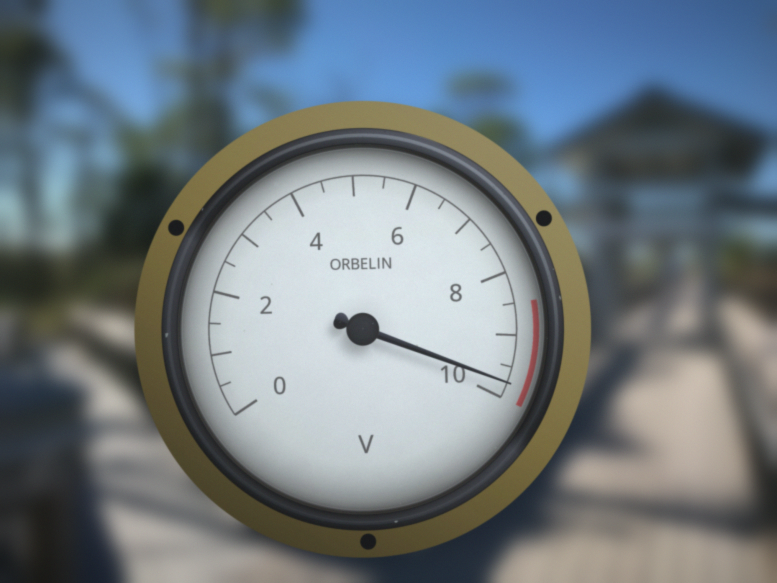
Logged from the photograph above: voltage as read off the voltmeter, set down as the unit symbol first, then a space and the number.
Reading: V 9.75
